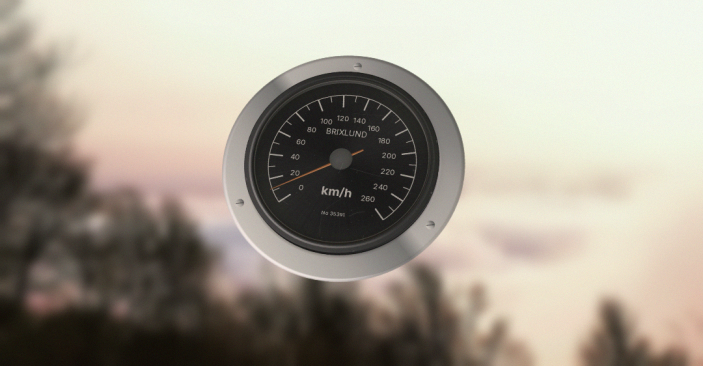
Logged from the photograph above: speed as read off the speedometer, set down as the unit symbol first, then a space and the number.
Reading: km/h 10
